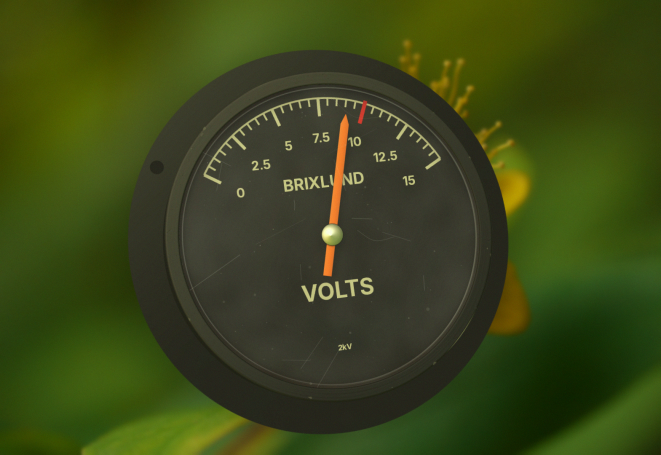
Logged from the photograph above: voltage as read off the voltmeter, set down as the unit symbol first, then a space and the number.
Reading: V 9
